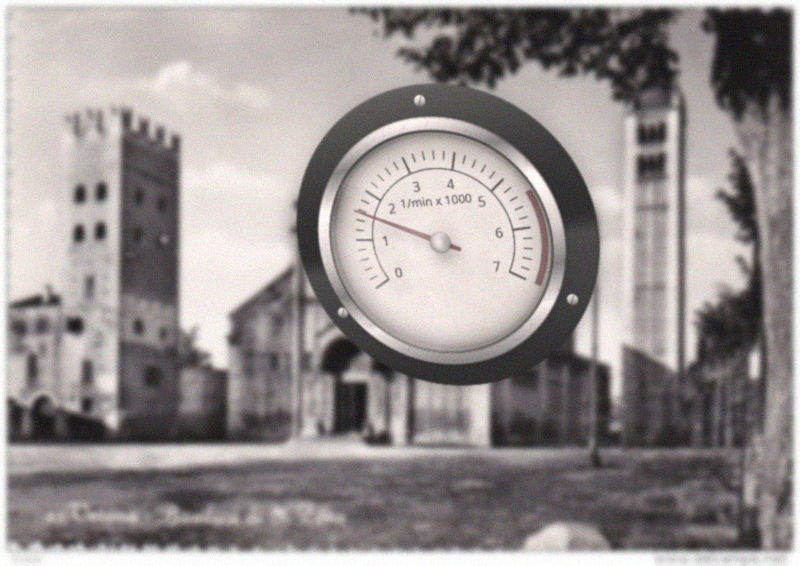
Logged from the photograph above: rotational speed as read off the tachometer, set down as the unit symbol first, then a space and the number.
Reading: rpm 1600
